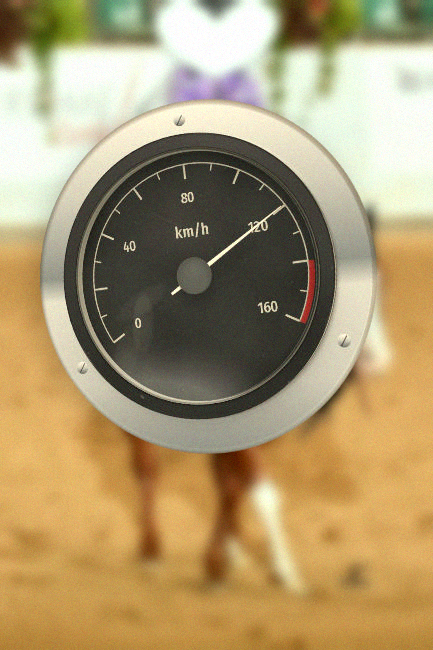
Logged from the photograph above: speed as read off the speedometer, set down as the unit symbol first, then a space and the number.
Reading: km/h 120
